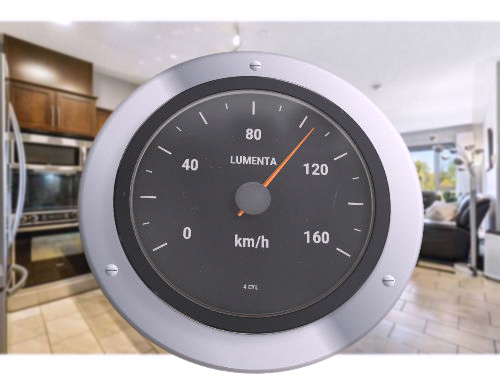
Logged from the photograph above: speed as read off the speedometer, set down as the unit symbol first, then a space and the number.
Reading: km/h 105
